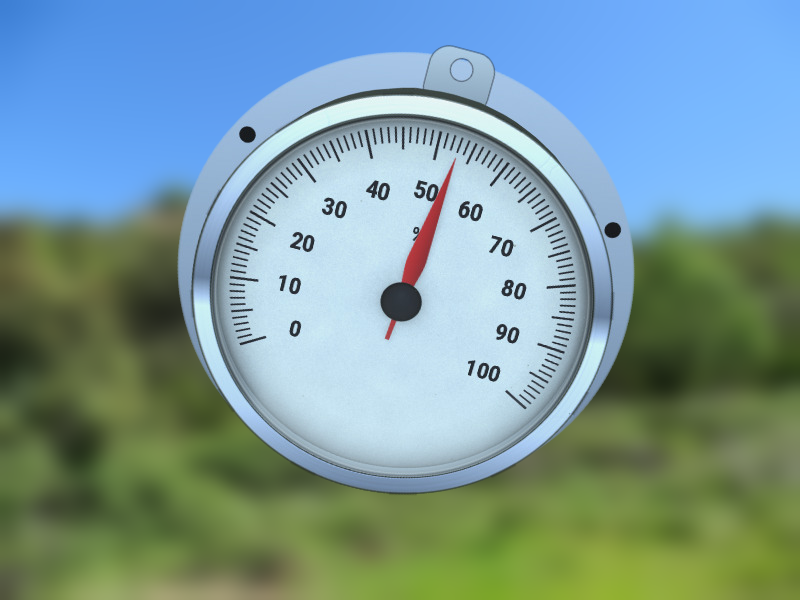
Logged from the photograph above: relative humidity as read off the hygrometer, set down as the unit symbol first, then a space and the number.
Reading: % 53
